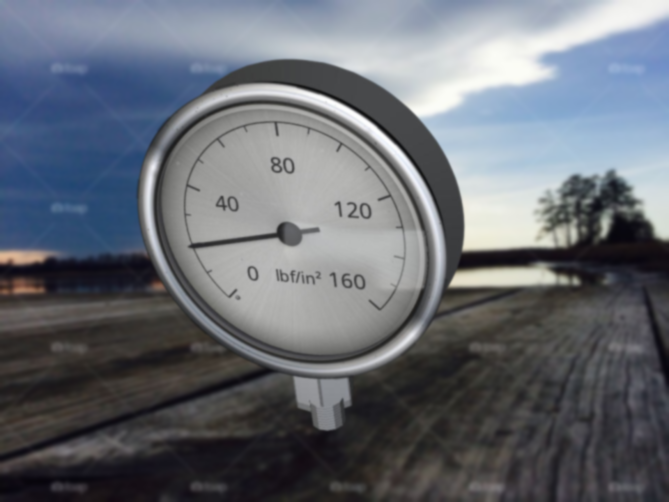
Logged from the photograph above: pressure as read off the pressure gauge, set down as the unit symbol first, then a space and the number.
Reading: psi 20
